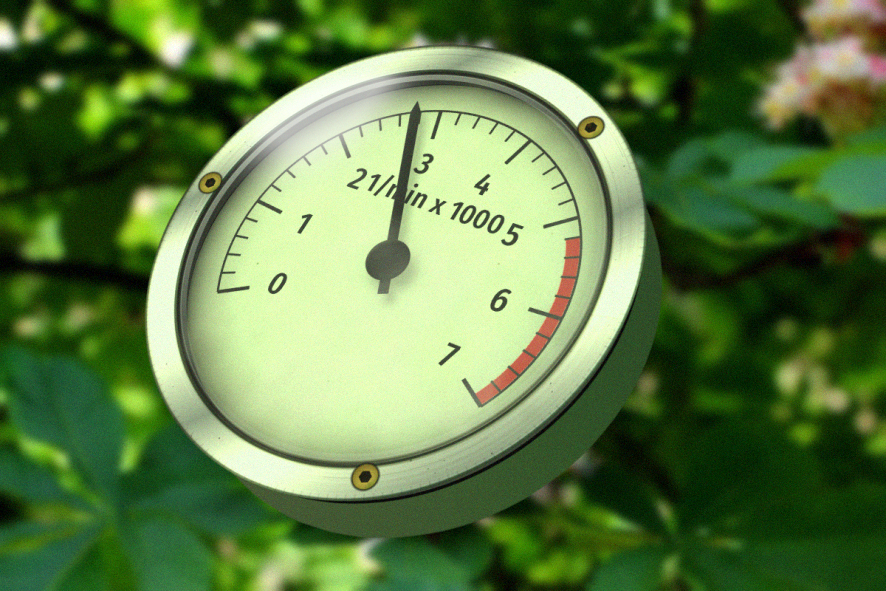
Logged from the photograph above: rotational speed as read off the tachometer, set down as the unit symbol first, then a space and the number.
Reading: rpm 2800
